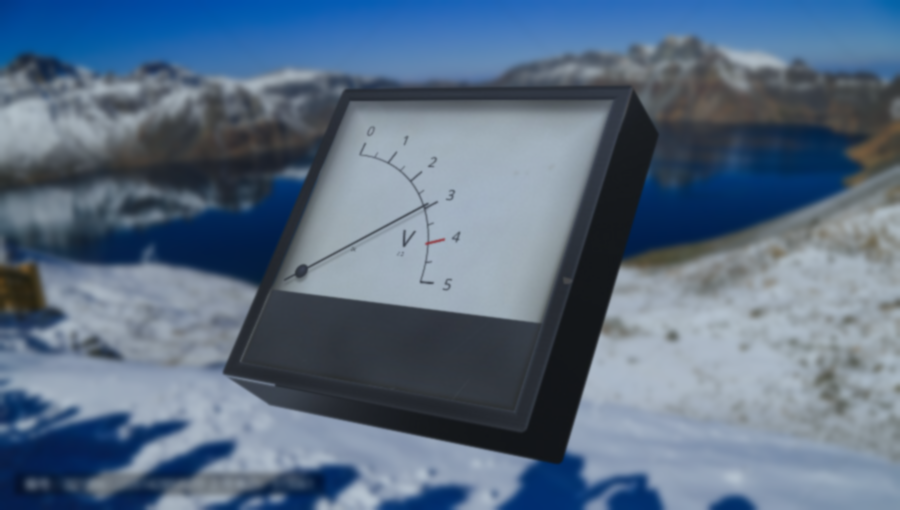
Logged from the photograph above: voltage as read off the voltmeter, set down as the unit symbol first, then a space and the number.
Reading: V 3
